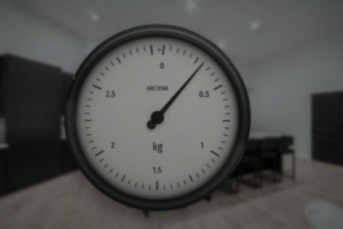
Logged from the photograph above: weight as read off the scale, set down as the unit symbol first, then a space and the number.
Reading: kg 0.3
